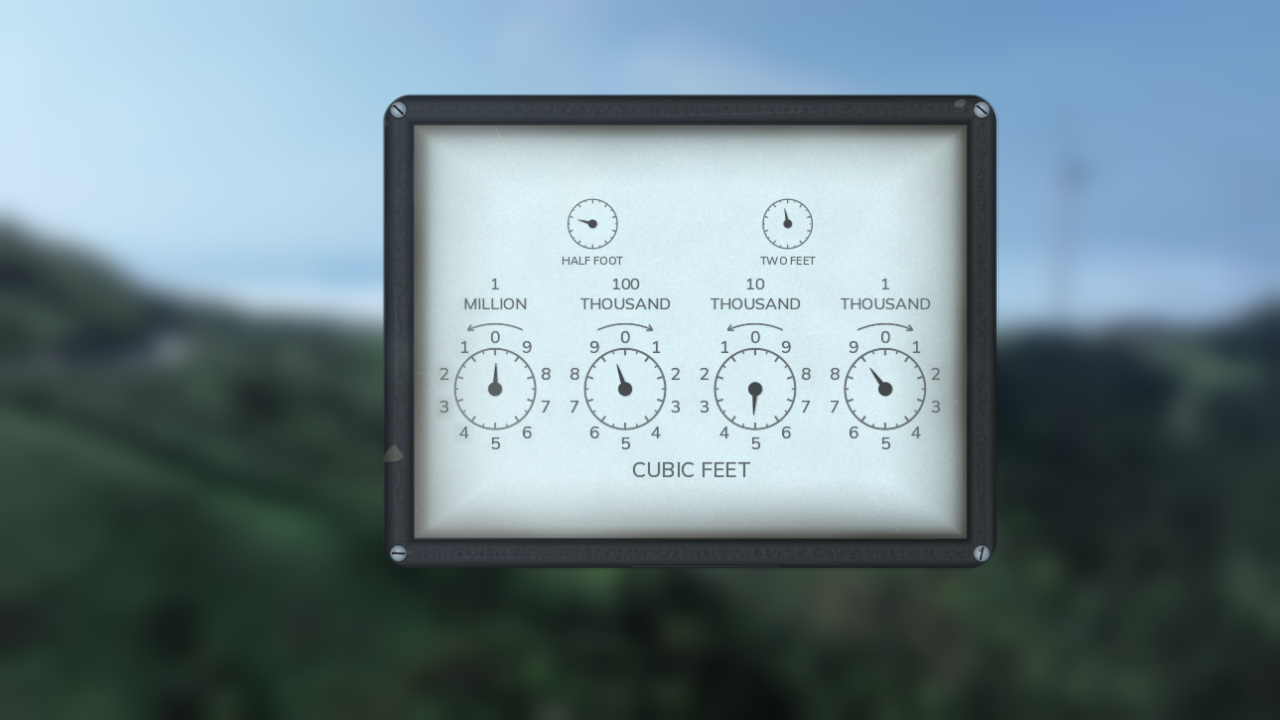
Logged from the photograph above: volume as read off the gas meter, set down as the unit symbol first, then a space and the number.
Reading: ft³ 994900
